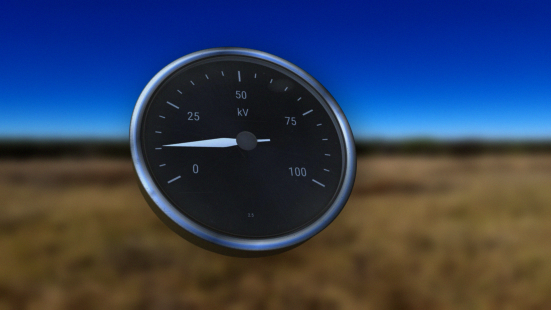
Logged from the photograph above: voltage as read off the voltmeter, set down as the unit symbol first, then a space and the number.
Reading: kV 10
